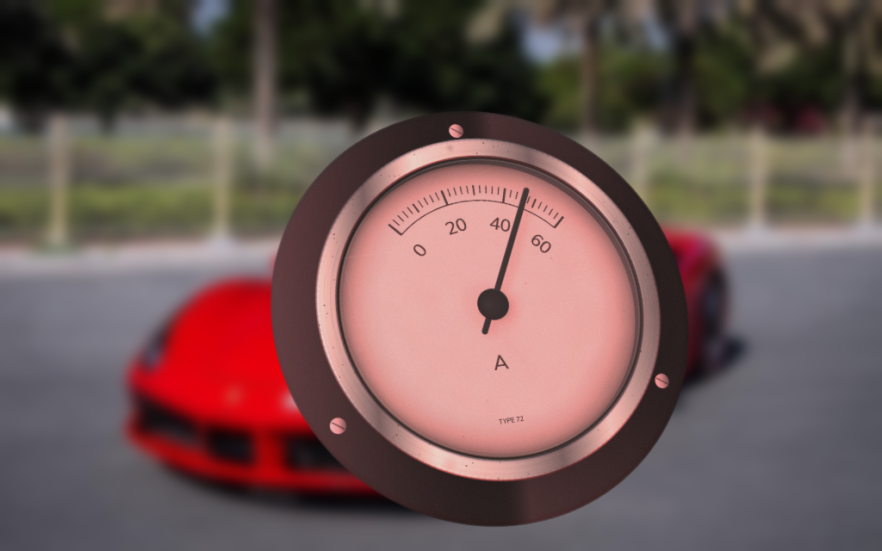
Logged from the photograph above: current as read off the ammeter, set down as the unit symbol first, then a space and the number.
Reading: A 46
